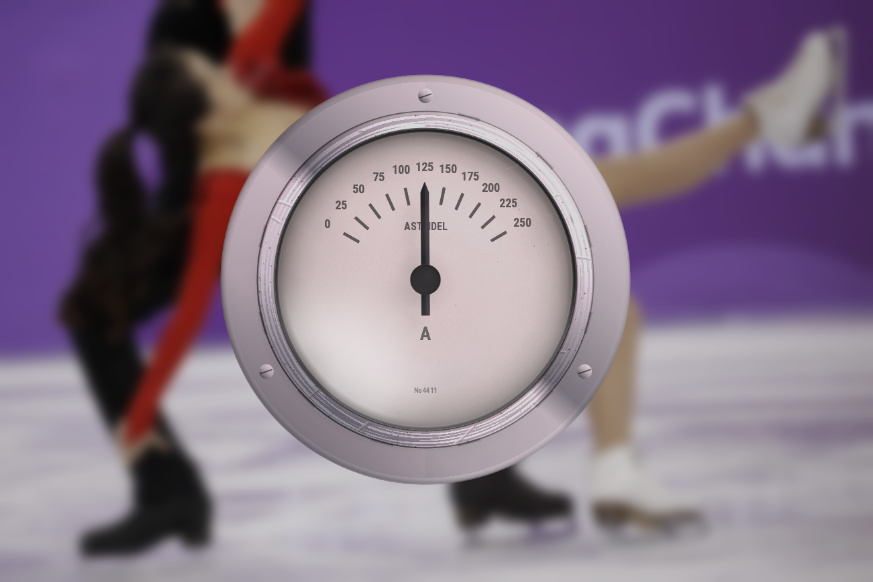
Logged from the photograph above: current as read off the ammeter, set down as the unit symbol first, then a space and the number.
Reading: A 125
